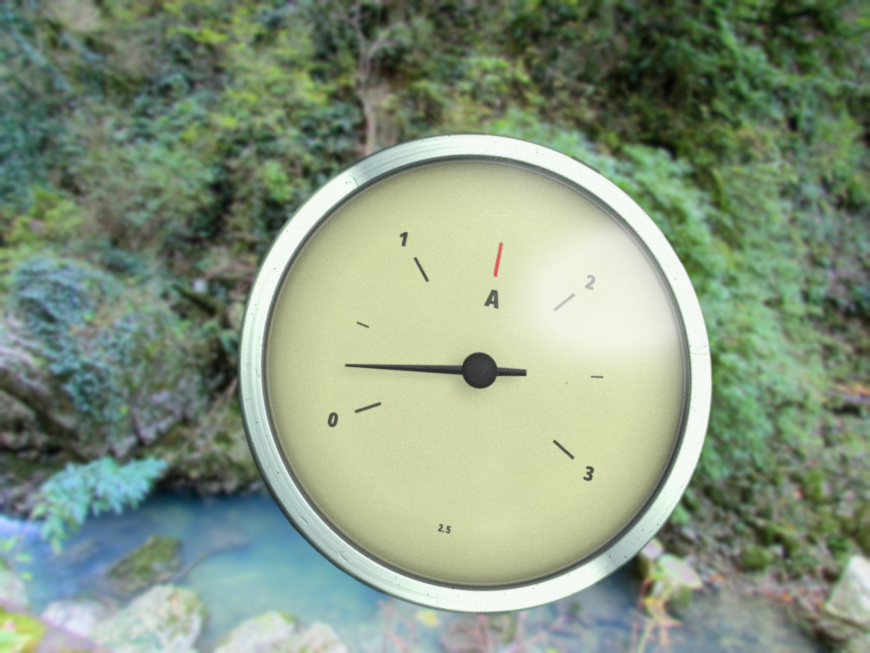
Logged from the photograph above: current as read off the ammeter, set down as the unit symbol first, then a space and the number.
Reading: A 0.25
